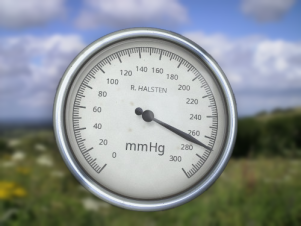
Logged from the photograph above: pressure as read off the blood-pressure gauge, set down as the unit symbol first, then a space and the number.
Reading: mmHg 270
